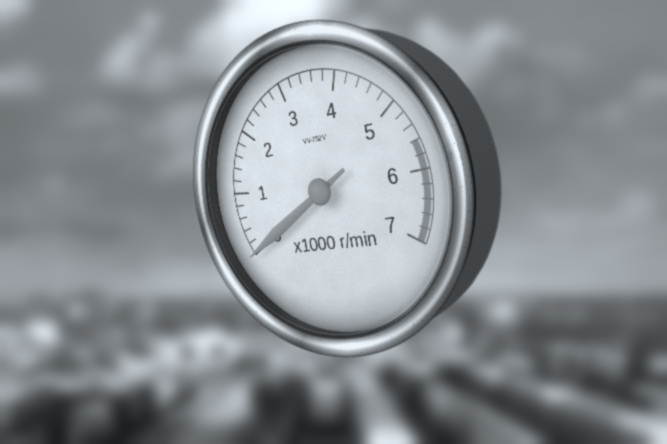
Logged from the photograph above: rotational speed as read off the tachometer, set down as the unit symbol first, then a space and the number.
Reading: rpm 0
